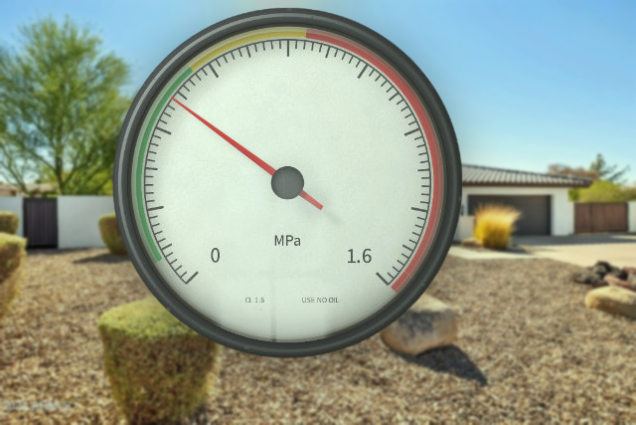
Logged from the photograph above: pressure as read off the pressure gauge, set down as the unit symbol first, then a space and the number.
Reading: MPa 0.48
